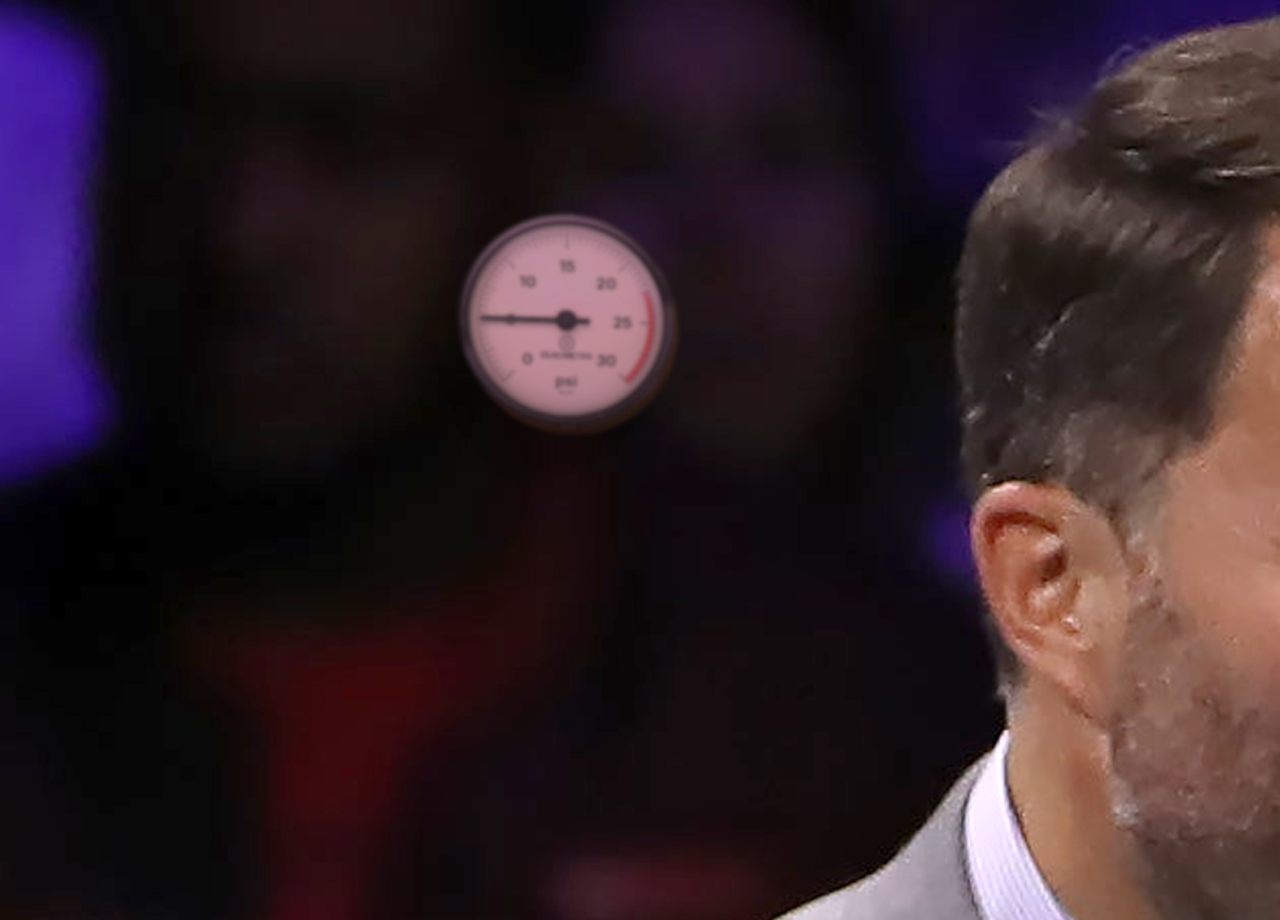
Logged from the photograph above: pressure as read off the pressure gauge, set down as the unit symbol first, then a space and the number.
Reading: psi 5
